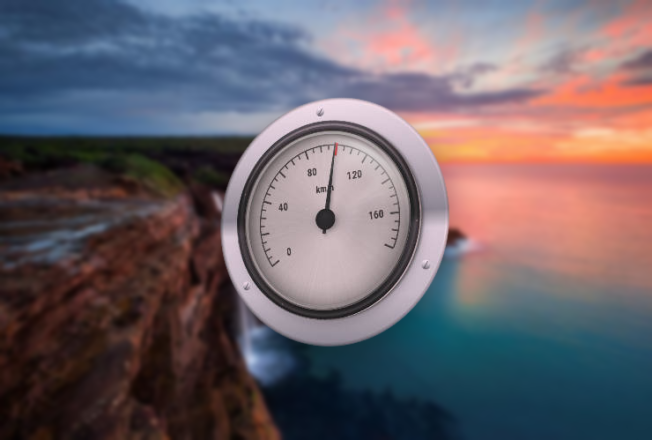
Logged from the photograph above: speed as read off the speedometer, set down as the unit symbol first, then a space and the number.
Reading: km/h 100
